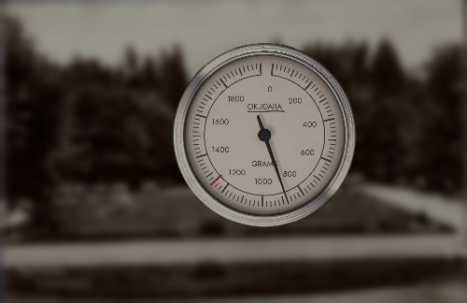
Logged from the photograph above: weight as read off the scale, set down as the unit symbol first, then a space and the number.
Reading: g 880
